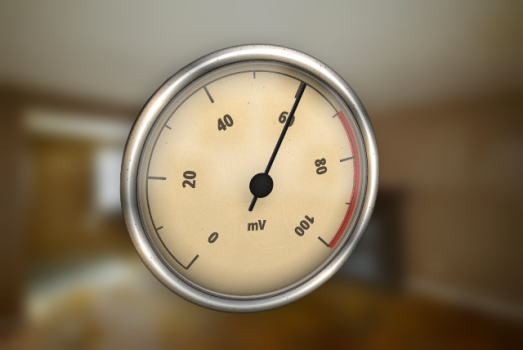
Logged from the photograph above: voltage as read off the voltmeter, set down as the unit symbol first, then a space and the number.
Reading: mV 60
